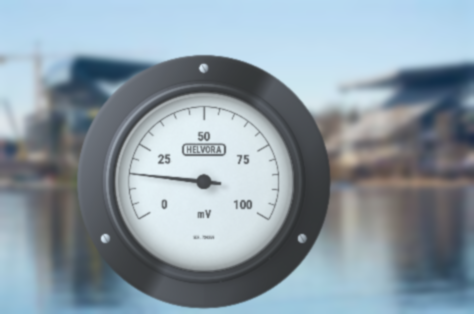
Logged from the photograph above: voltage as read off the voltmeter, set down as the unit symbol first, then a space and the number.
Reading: mV 15
